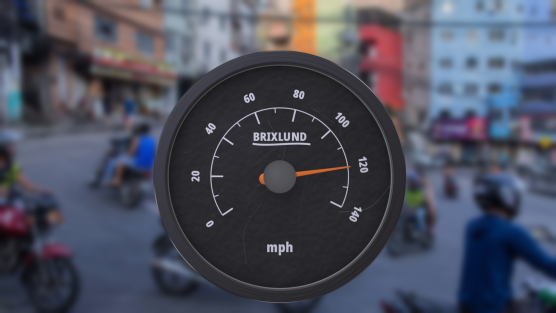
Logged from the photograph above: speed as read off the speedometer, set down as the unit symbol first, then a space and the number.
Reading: mph 120
